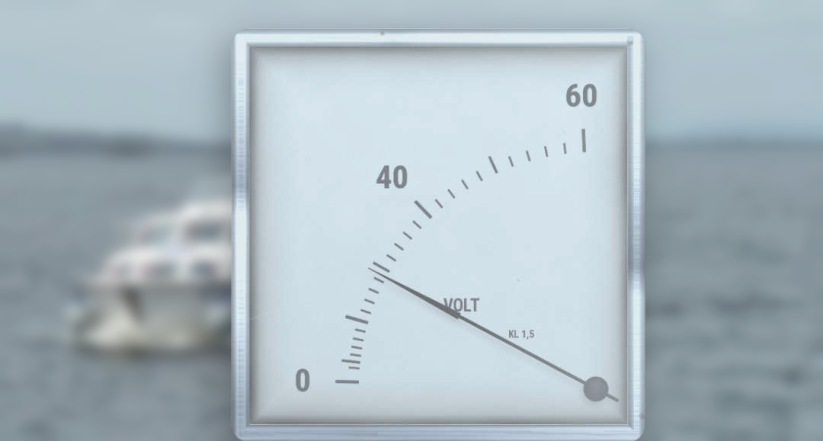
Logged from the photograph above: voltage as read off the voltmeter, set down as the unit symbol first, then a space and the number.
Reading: V 29
